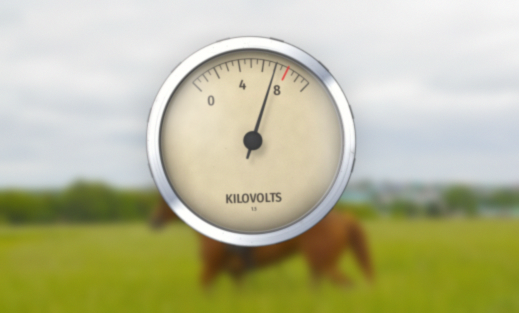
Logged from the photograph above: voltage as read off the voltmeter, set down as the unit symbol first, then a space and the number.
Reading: kV 7
